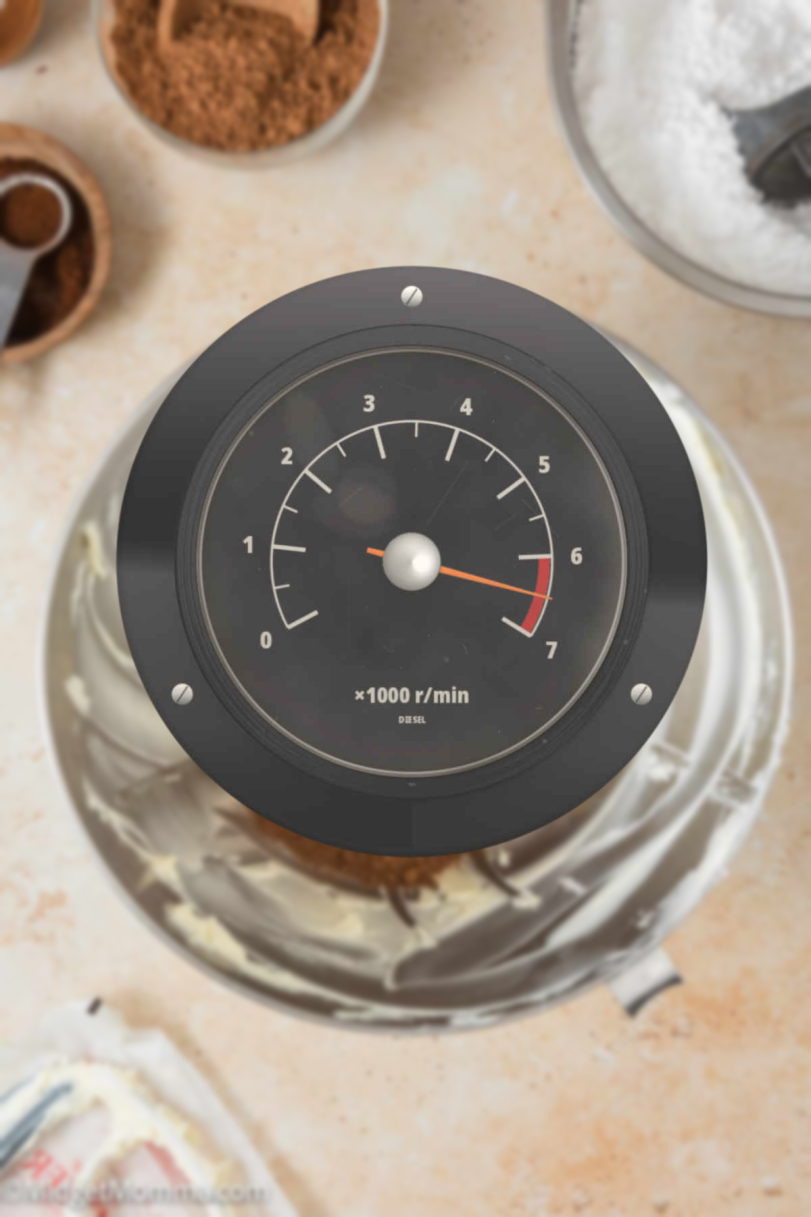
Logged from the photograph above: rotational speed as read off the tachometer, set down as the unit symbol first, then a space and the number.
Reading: rpm 6500
